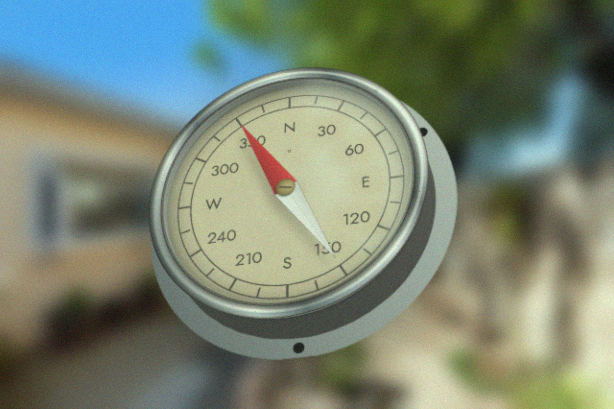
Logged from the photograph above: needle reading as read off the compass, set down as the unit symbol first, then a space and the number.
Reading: ° 330
